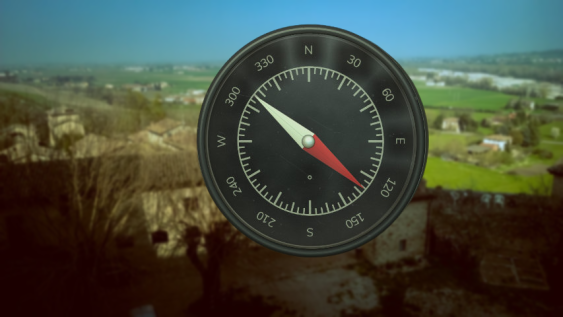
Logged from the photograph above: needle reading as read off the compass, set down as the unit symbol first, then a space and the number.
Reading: ° 130
